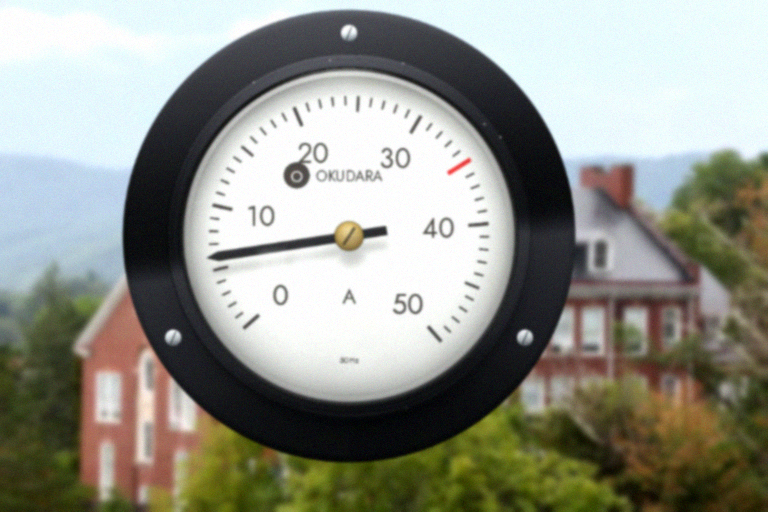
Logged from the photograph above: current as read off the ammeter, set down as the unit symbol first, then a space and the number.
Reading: A 6
